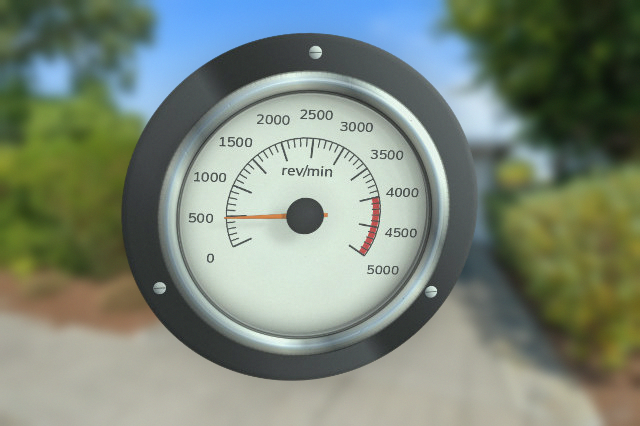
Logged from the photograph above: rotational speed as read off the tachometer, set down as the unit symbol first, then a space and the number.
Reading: rpm 500
